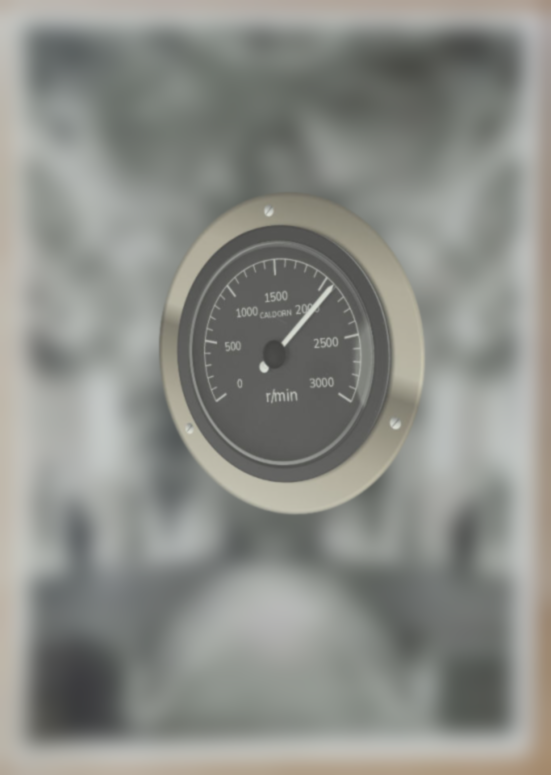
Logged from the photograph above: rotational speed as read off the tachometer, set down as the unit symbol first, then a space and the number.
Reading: rpm 2100
